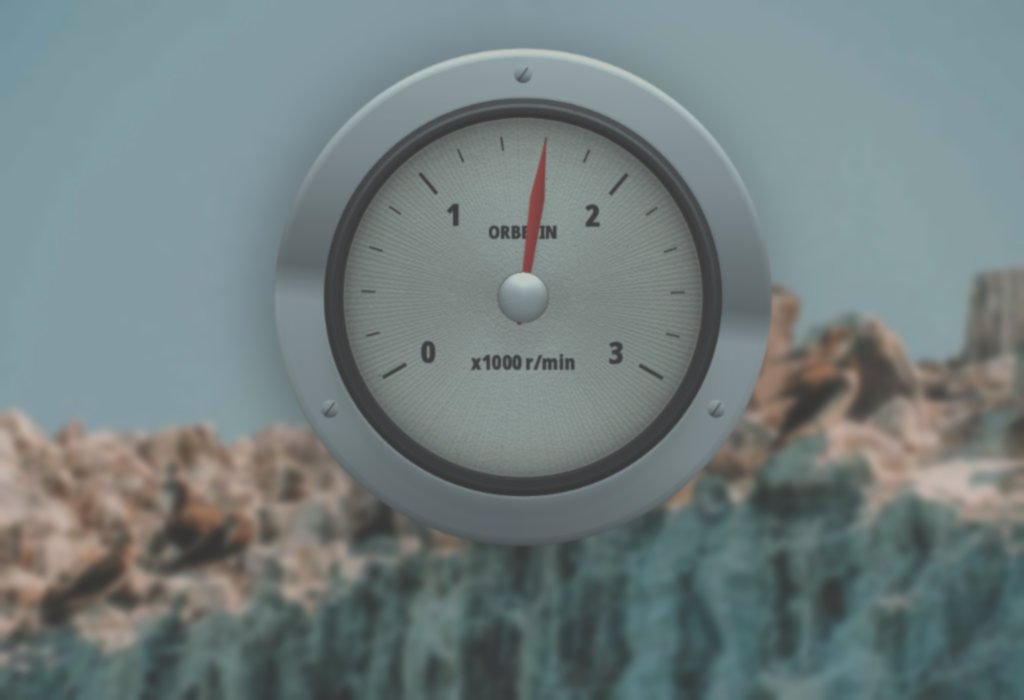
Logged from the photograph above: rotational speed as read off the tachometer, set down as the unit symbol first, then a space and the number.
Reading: rpm 1600
